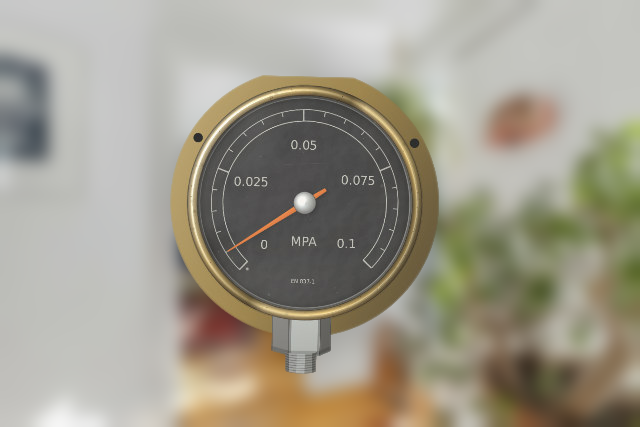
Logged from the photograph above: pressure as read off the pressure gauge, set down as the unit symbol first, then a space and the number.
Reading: MPa 0.005
